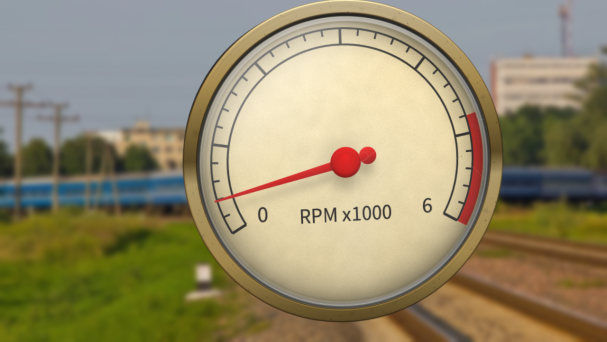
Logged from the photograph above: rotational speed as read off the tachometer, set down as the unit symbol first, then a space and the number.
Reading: rpm 400
